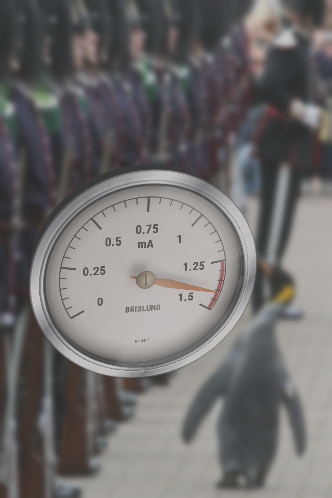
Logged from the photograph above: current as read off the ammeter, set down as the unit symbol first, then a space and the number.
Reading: mA 1.4
